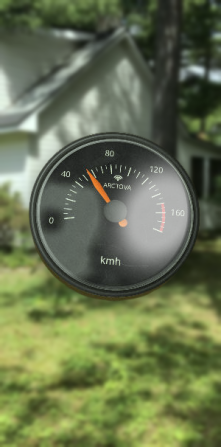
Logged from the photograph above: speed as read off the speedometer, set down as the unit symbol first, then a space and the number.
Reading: km/h 55
